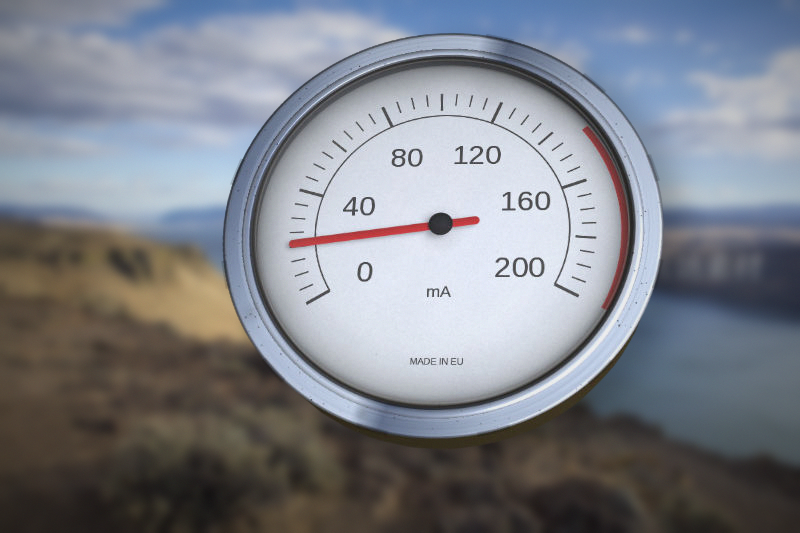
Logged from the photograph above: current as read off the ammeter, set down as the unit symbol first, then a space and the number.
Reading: mA 20
